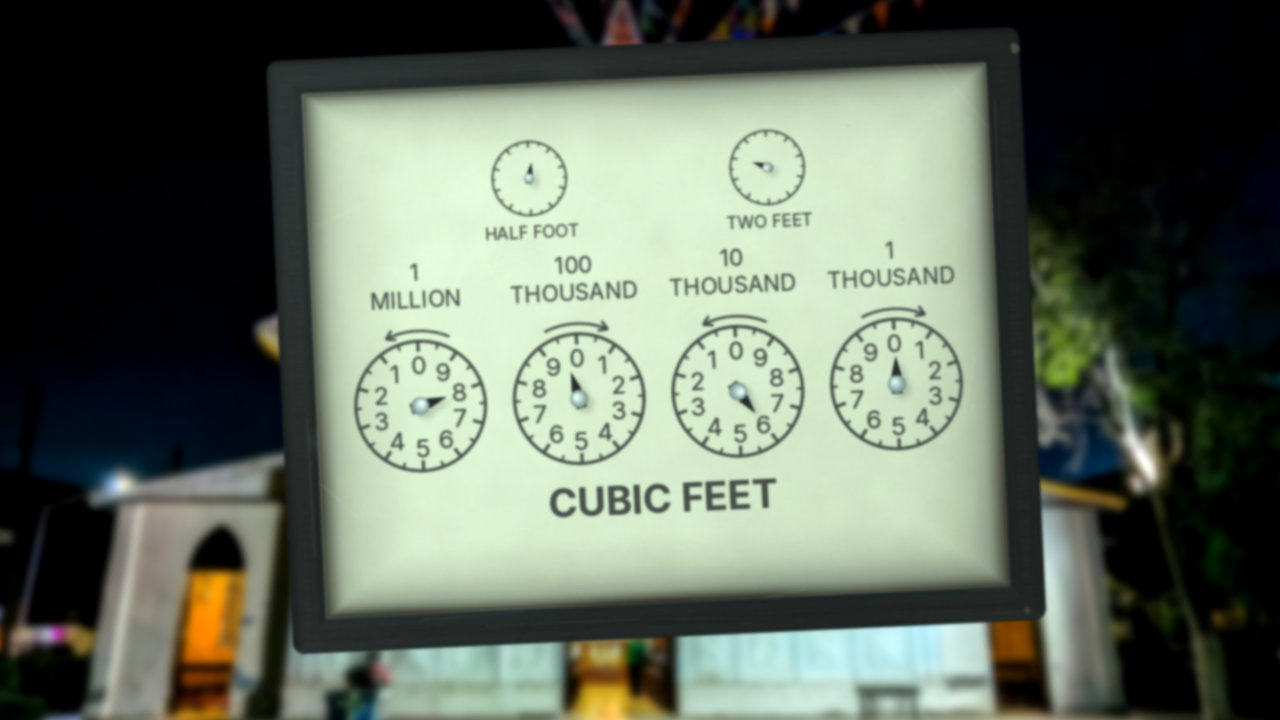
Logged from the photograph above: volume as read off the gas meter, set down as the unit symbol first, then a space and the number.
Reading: ft³ 796000
